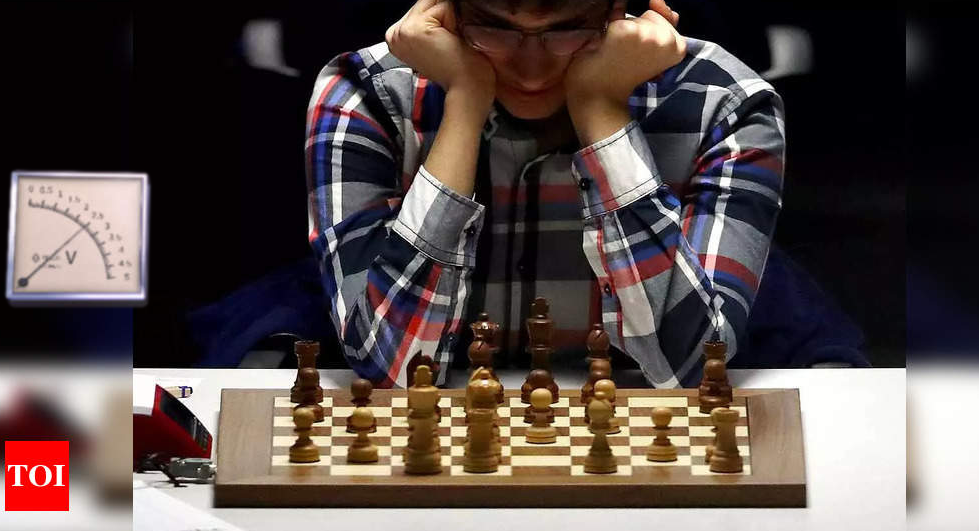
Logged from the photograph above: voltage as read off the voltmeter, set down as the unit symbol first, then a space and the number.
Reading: V 2.5
